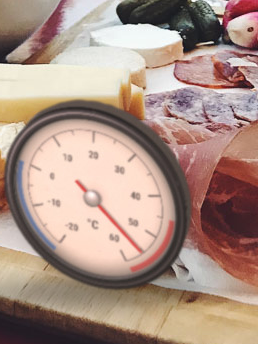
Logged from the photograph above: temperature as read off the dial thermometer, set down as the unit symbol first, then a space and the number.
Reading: °C 55
